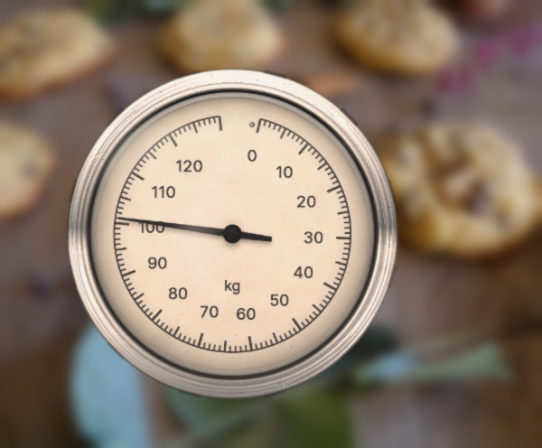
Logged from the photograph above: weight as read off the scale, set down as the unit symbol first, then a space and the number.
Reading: kg 101
